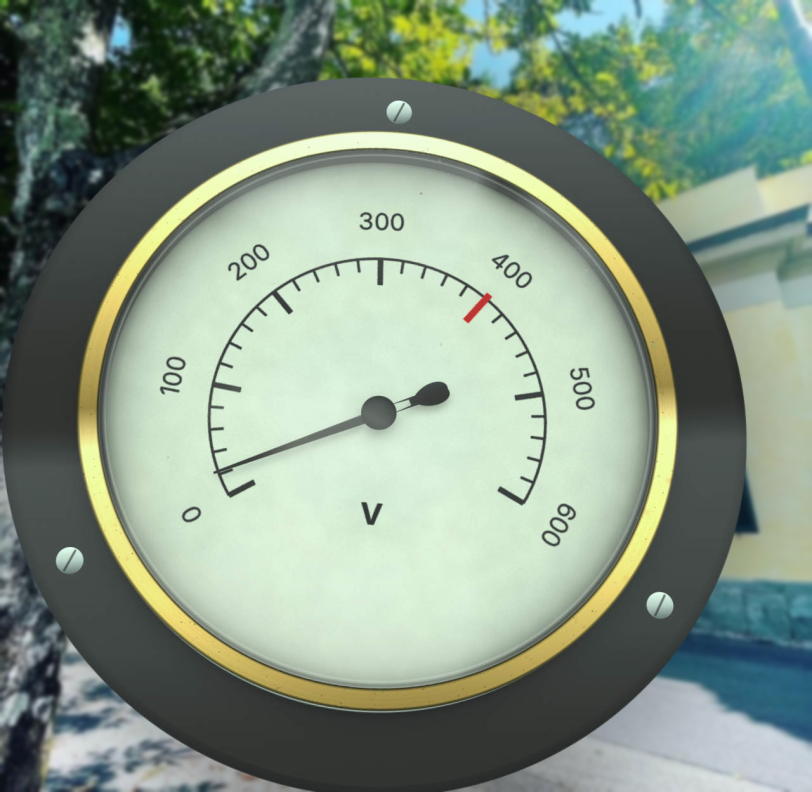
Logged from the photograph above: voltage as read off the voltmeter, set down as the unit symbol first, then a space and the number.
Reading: V 20
